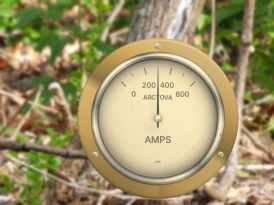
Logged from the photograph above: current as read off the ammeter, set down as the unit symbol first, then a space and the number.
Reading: A 300
